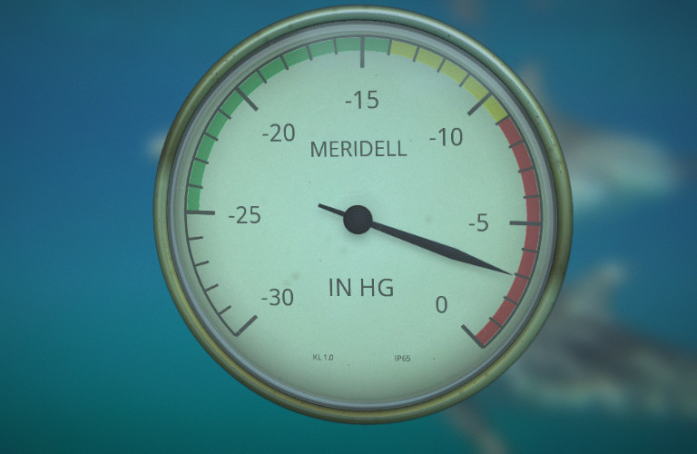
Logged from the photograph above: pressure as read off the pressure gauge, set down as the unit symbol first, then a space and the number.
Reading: inHg -3
